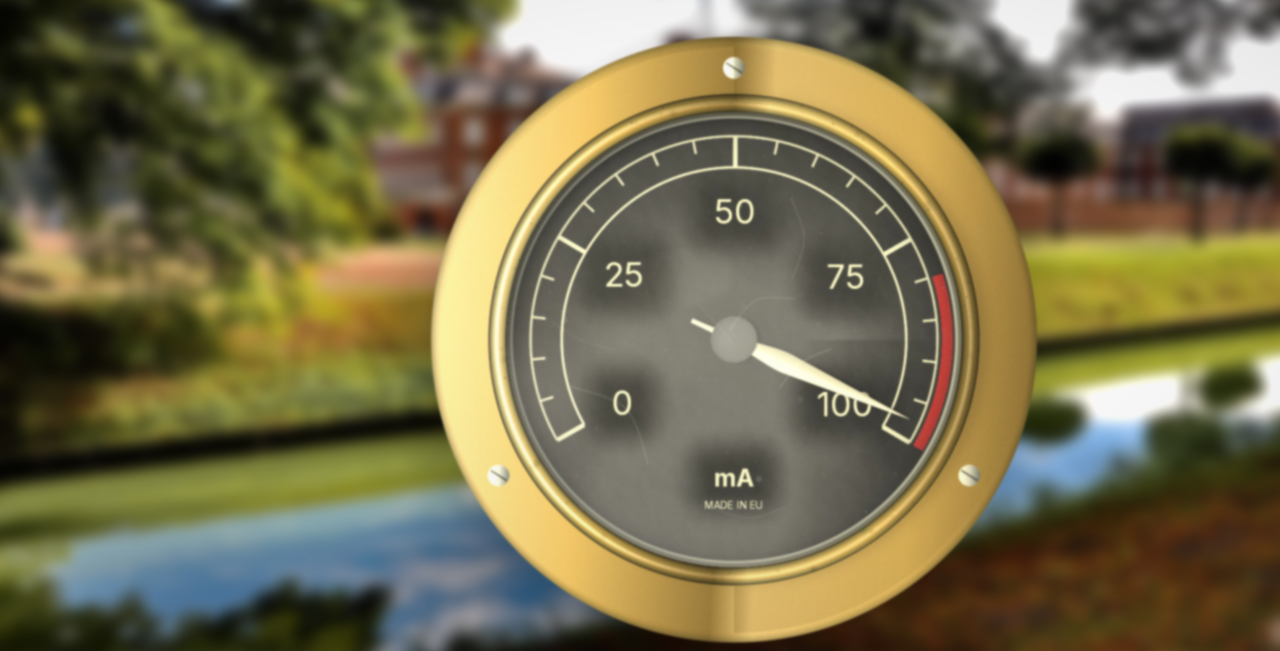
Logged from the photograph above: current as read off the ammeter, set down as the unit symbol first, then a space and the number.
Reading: mA 97.5
